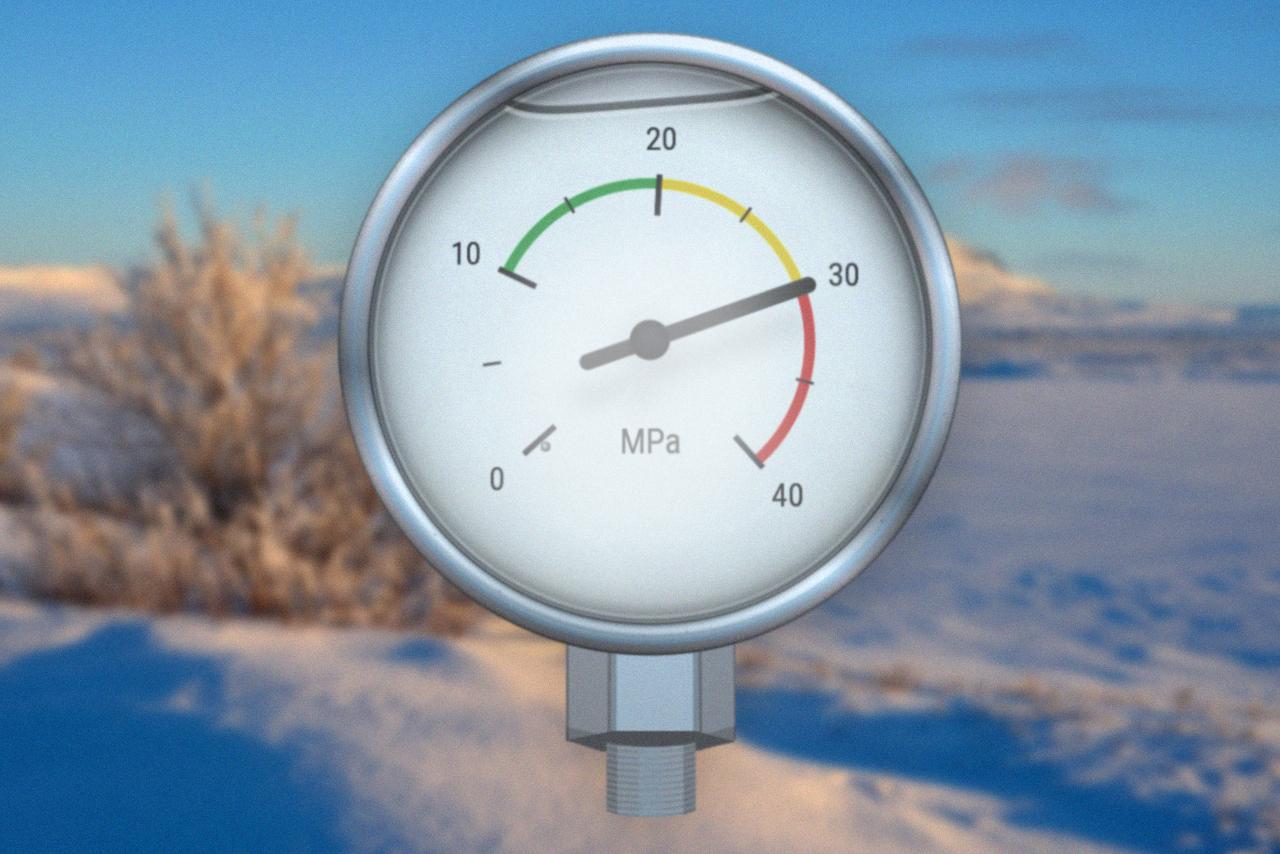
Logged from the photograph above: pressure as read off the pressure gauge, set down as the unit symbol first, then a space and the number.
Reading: MPa 30
